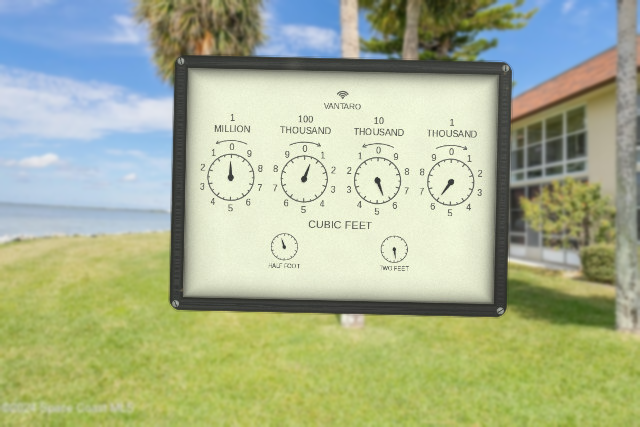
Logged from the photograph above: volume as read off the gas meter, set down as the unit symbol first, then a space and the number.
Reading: ft³ 5600
